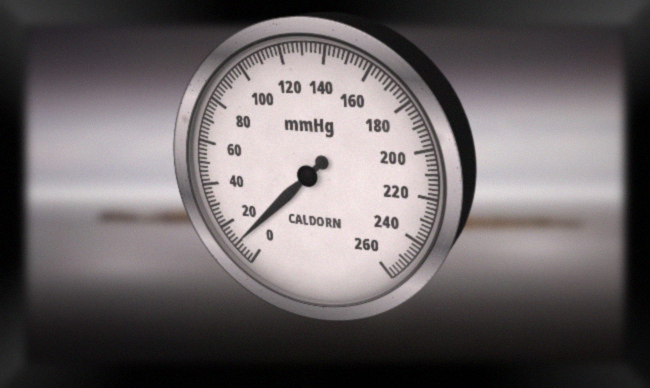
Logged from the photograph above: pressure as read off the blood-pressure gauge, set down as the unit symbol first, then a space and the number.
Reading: mmHg 10
